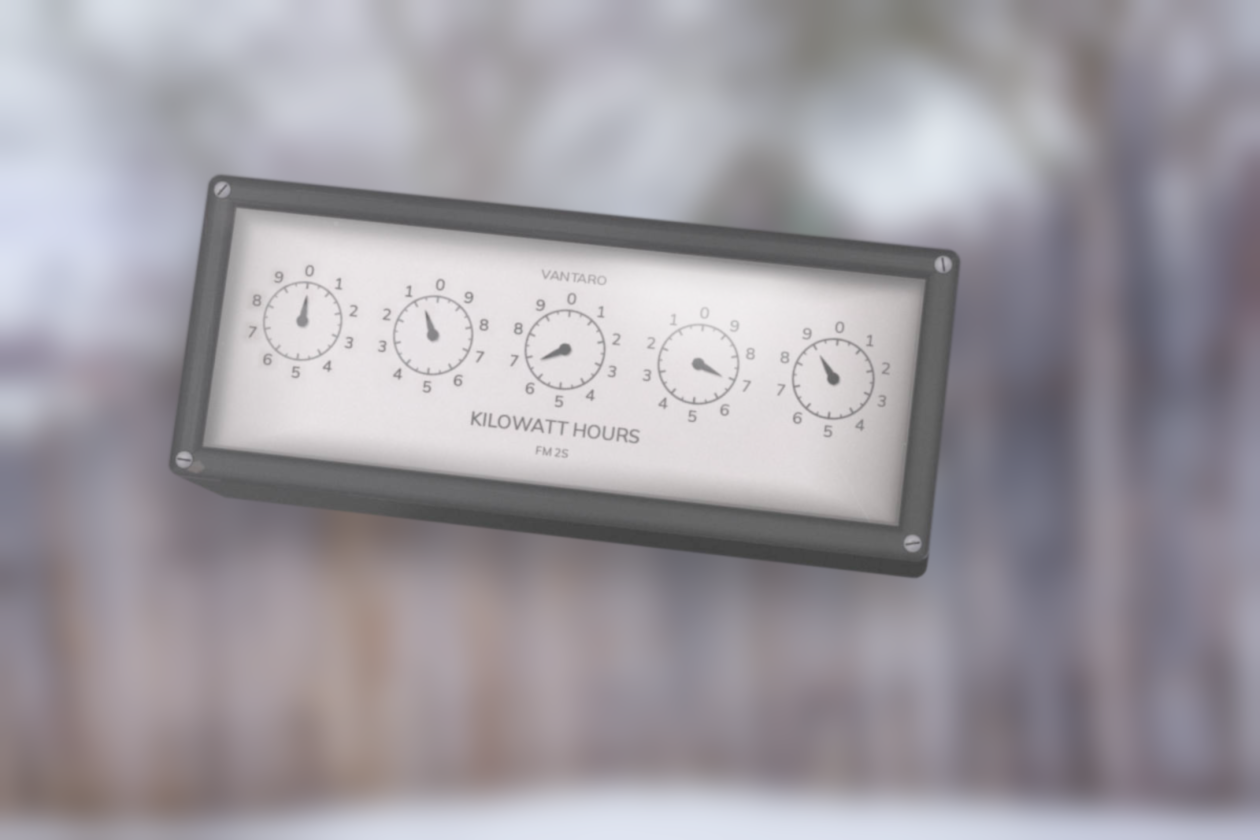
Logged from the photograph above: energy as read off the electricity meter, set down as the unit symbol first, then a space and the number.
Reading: kWh 669
